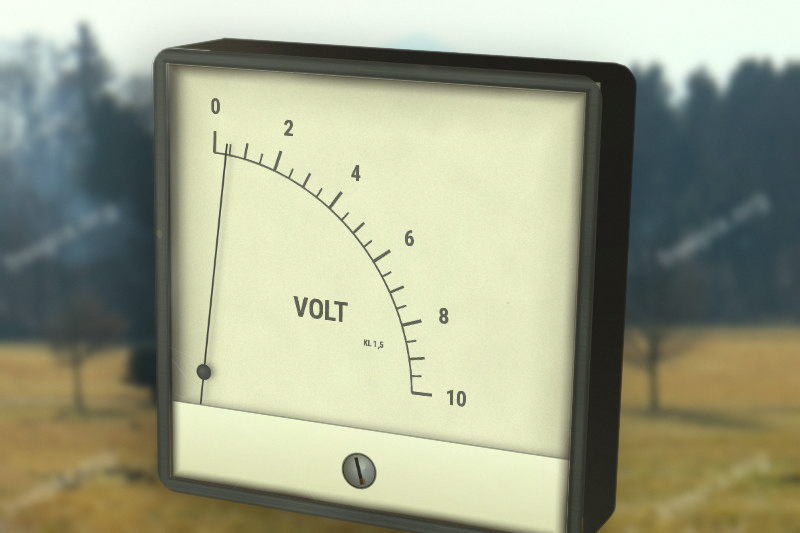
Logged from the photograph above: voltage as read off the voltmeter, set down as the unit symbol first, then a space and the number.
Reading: V 0.5
